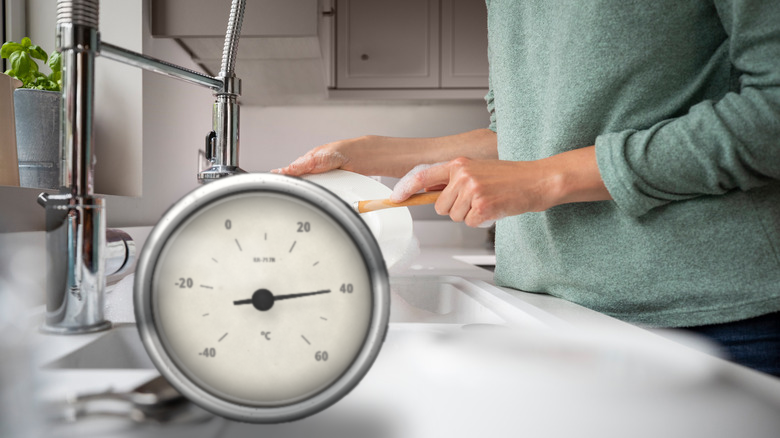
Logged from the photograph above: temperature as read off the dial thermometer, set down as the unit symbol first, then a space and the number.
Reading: °C 40
